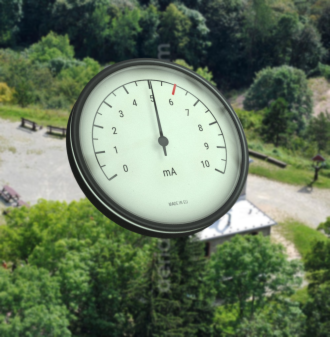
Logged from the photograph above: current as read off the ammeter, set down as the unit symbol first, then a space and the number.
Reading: mA 5
